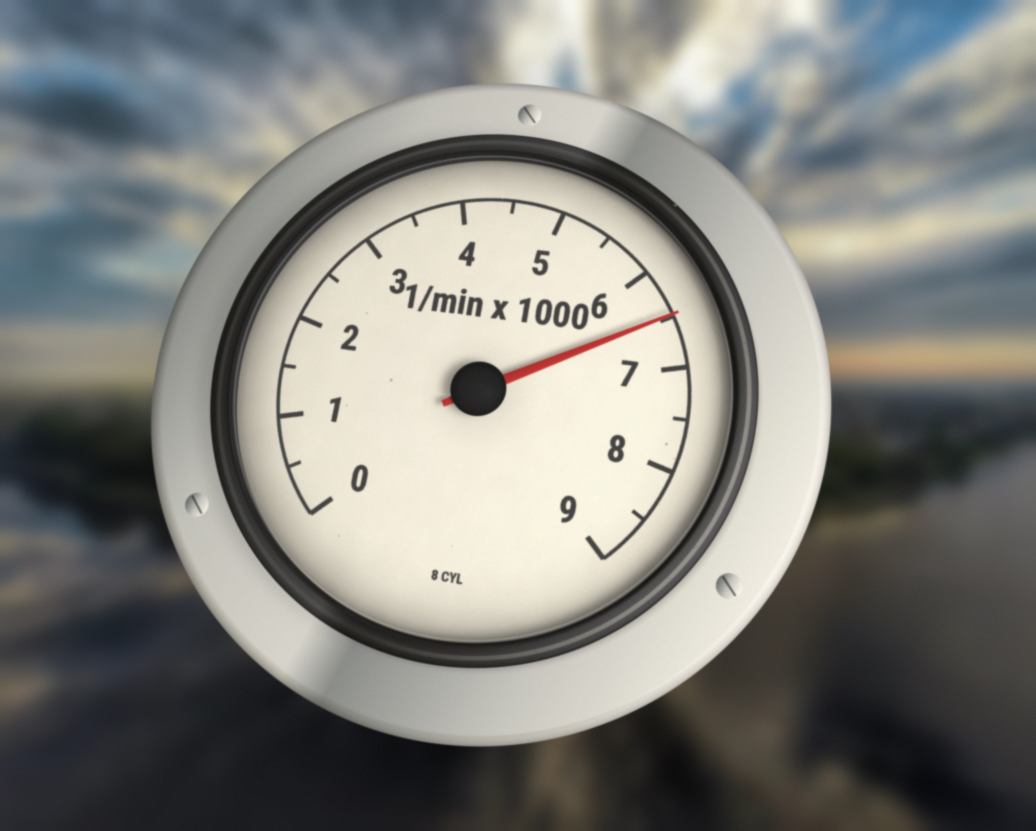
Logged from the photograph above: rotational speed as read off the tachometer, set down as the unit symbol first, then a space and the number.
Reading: rpm 6500
